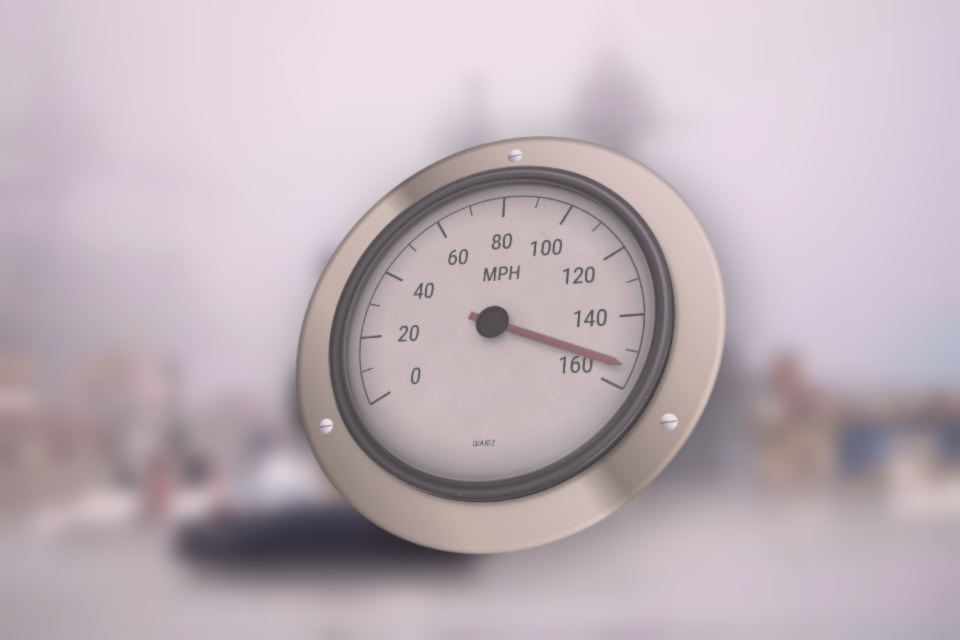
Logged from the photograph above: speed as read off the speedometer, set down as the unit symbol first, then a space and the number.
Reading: mph 155
